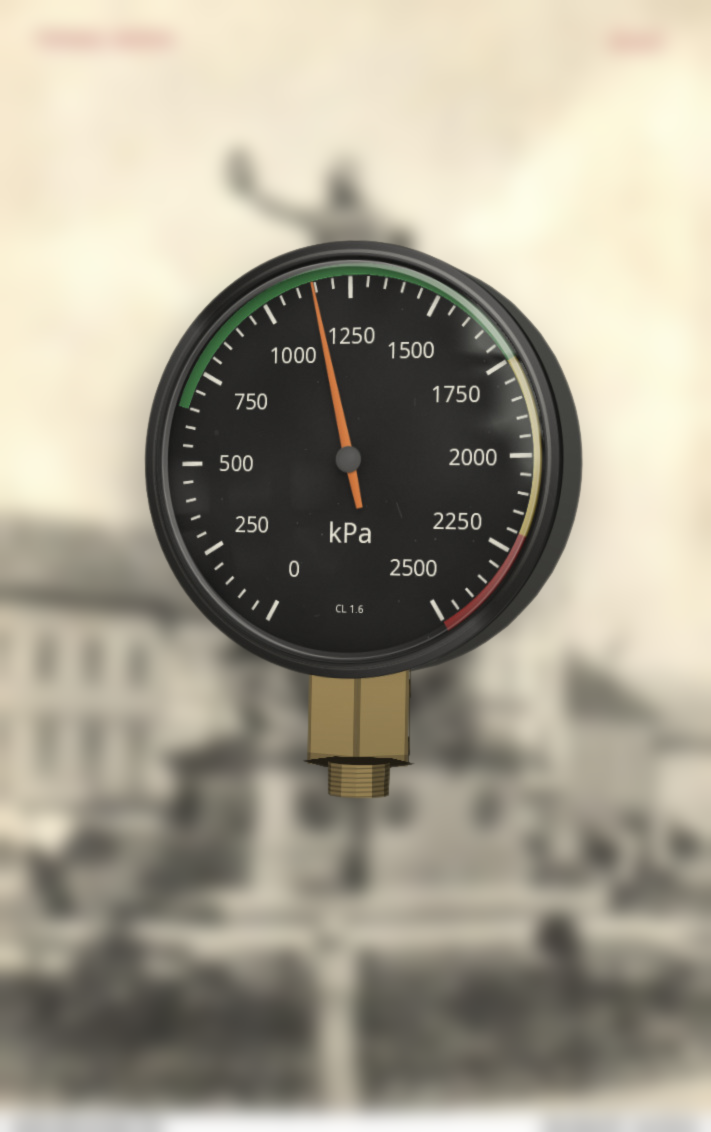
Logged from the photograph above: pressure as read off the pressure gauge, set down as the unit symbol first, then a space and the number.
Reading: kPa 1150
